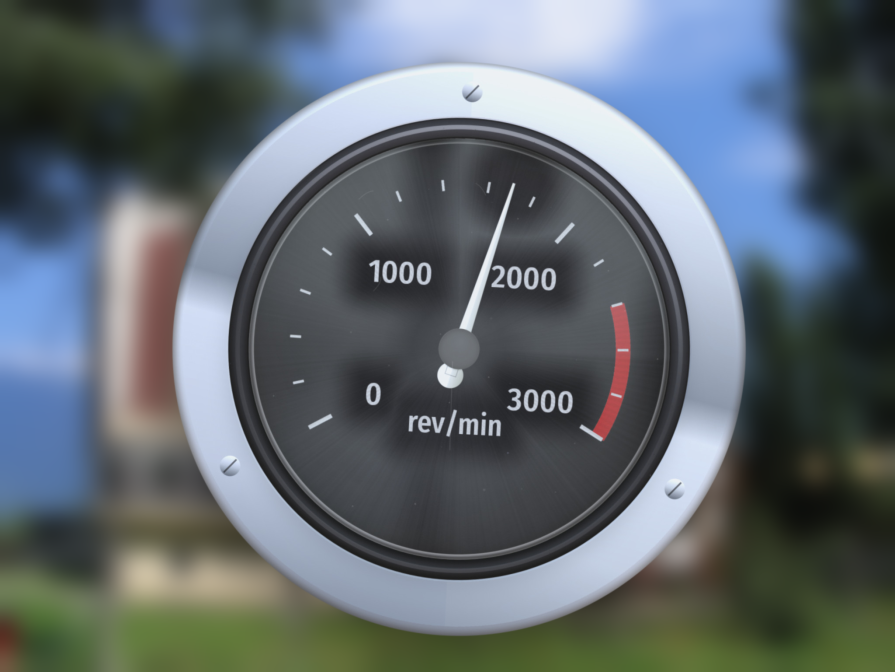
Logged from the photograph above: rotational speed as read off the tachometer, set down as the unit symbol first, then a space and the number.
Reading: rpm 1700
